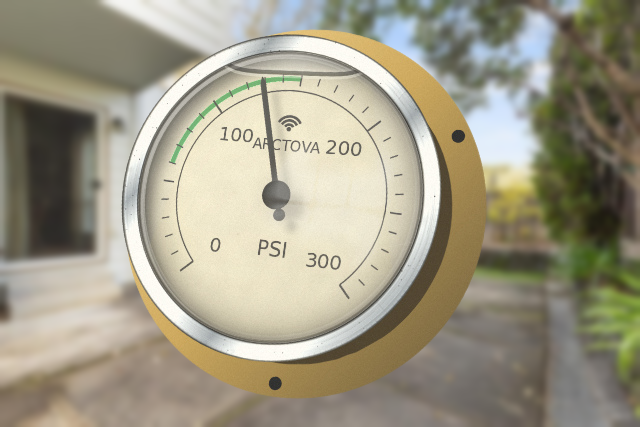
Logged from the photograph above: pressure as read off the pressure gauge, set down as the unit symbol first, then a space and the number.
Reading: psi 130
